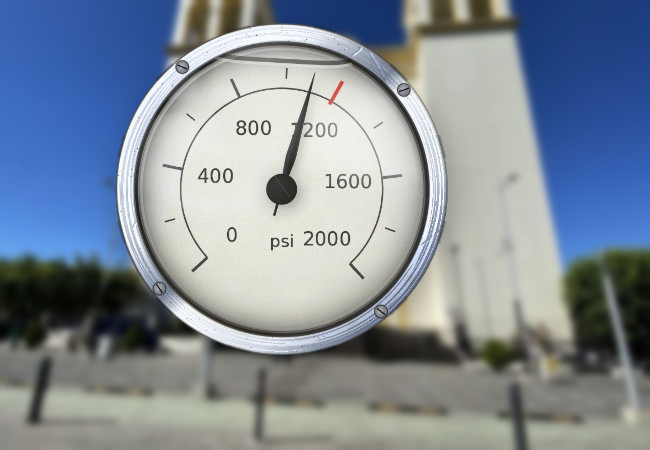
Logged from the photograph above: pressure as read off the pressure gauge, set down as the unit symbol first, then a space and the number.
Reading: psi 1100
